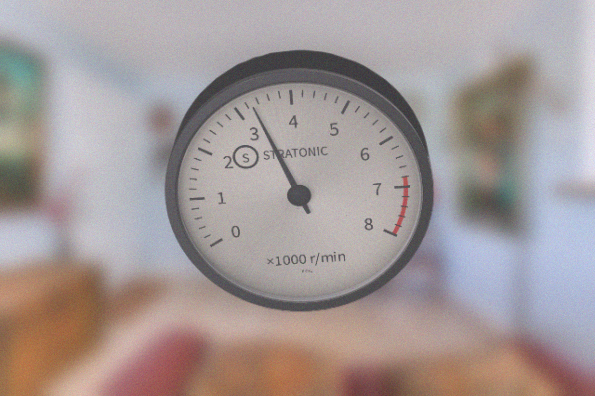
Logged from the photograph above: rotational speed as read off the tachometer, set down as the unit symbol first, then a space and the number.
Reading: rpm 3300
